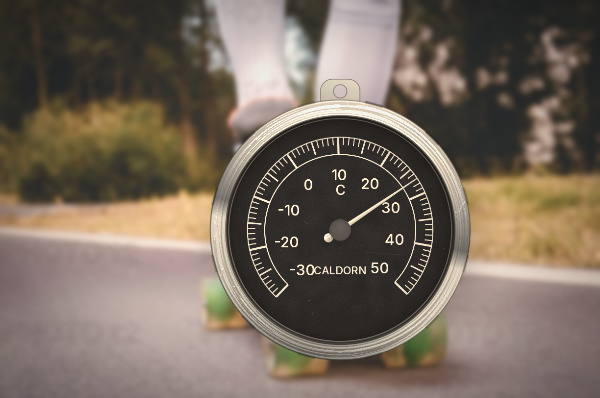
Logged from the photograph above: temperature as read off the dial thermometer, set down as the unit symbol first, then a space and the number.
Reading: °C 27
